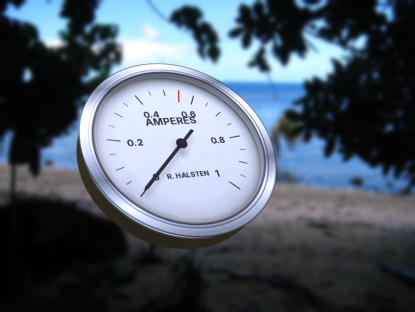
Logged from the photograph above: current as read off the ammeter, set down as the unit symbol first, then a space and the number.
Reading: A 0
